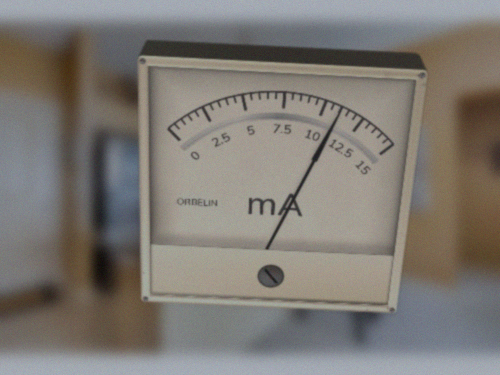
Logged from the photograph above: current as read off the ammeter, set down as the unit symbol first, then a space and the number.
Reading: mA 11
